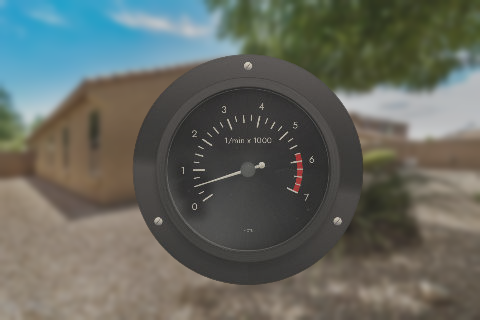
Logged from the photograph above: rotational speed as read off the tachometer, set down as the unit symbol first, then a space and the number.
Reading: rpm 500
